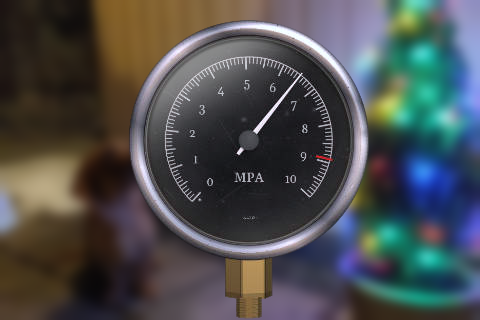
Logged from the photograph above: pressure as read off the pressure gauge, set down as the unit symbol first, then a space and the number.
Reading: MPa 6.5
